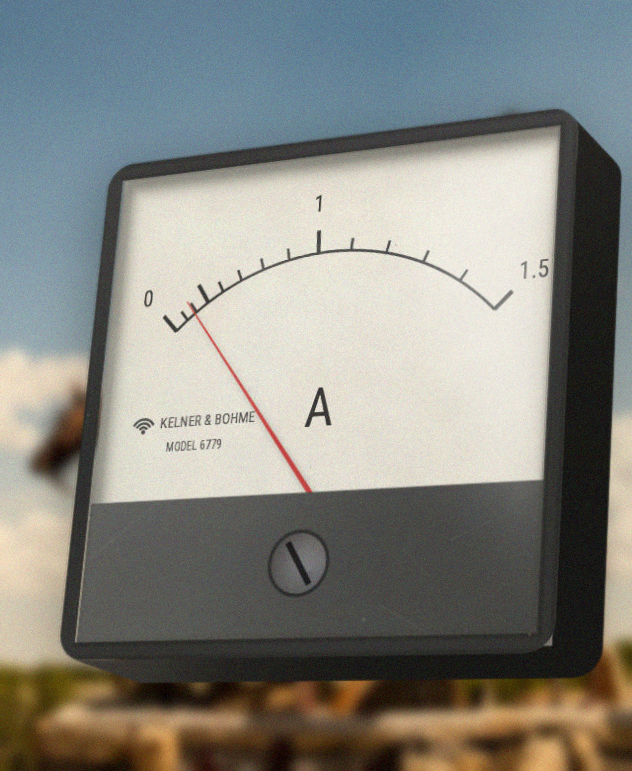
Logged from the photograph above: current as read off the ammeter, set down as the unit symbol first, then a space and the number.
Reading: A 0.4
